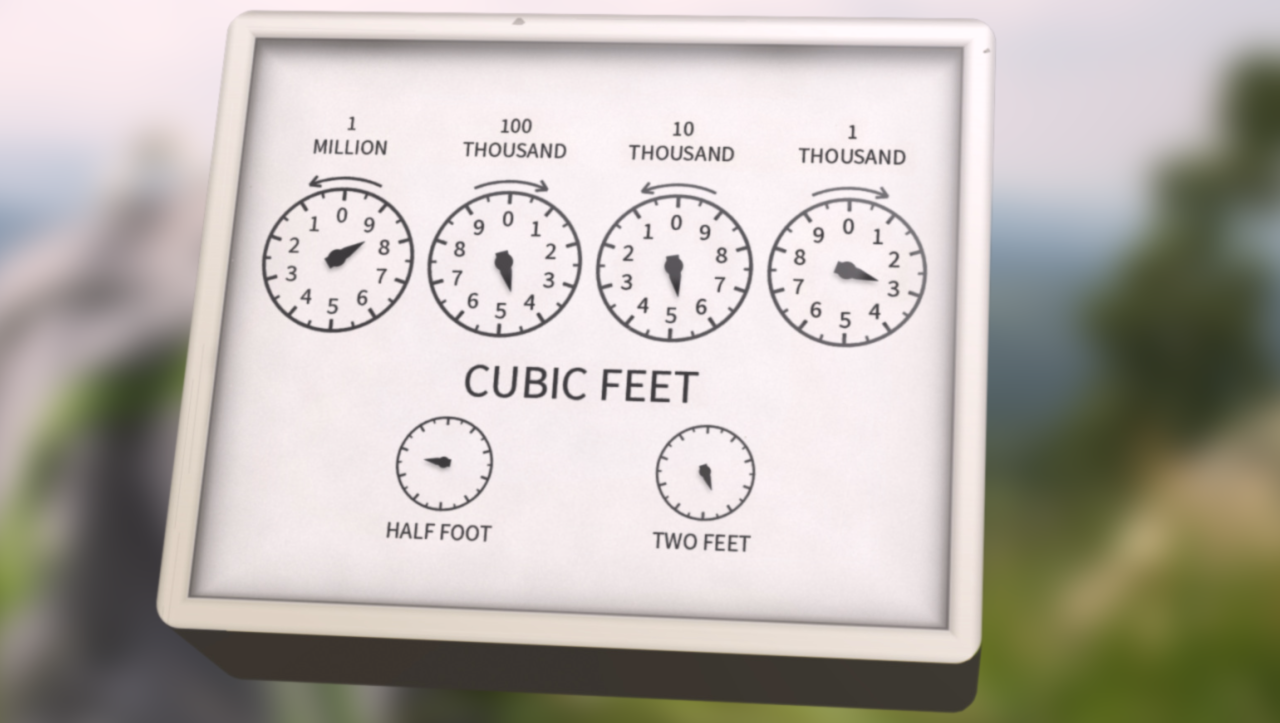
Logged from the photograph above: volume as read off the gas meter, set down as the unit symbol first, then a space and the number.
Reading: ft³ 845300
